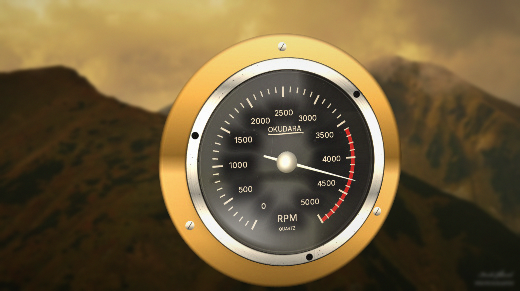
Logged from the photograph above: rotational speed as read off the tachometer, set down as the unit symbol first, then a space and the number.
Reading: rpm 4300
